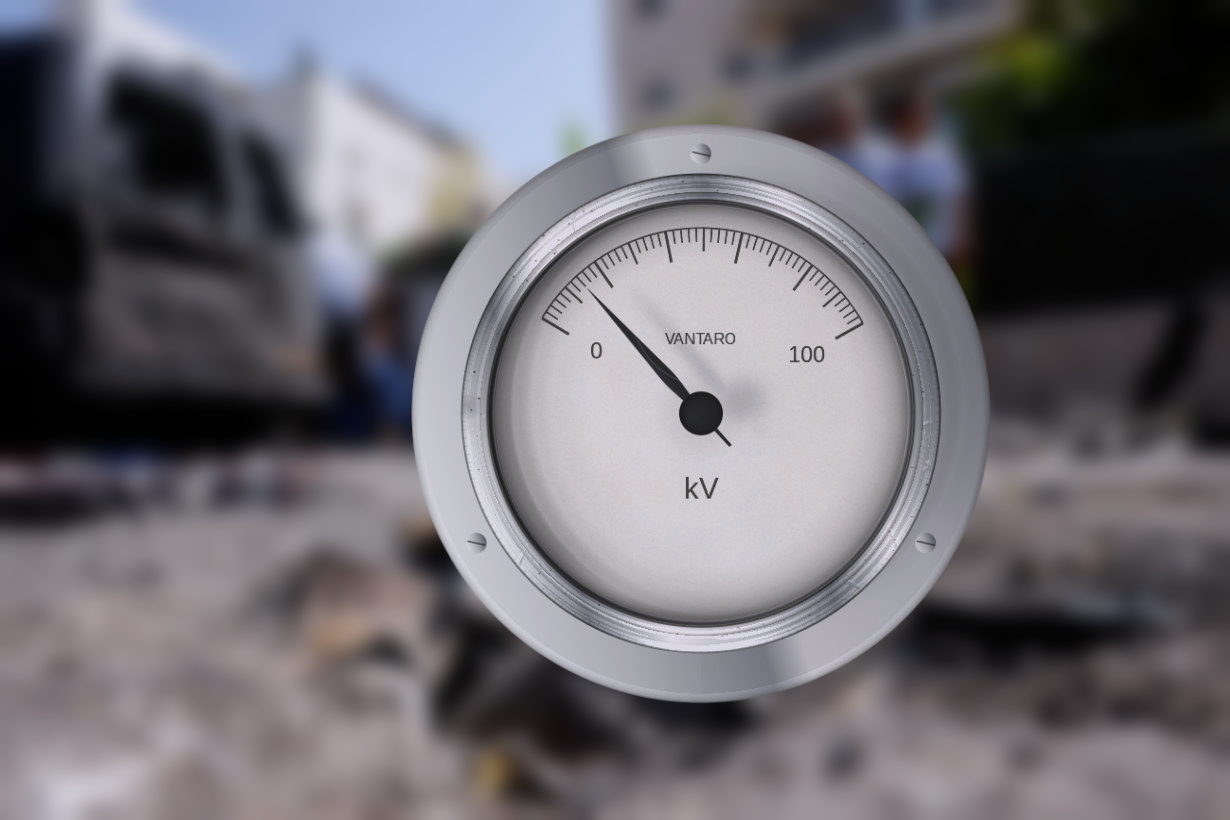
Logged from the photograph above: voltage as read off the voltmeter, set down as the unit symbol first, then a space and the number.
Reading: kV 14
